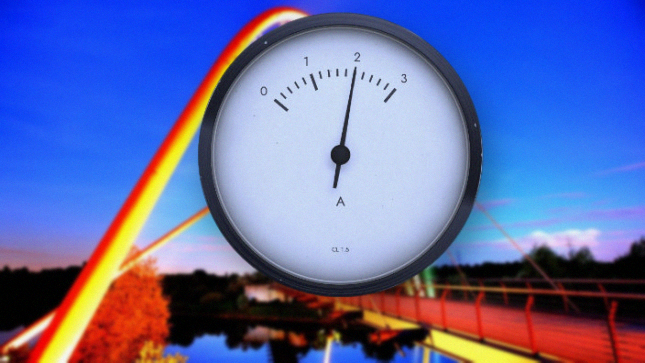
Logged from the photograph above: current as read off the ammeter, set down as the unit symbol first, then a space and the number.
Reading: A 2
